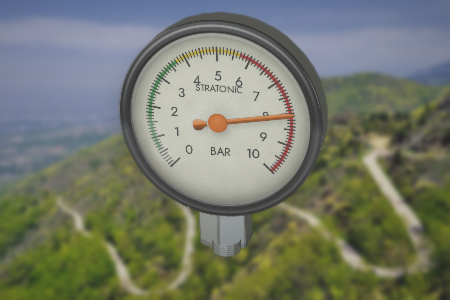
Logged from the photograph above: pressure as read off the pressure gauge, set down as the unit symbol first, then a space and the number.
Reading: bar 8
